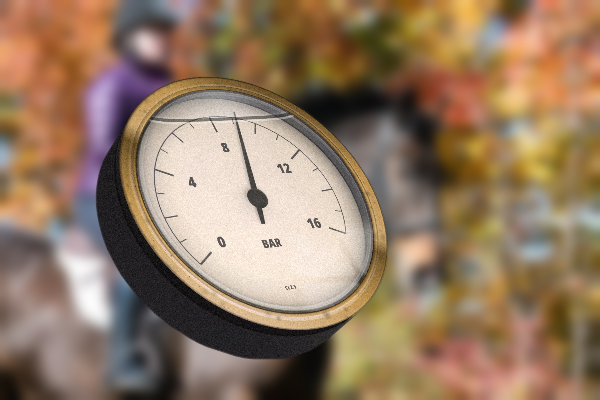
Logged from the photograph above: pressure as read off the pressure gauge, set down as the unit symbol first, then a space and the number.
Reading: bar 9
